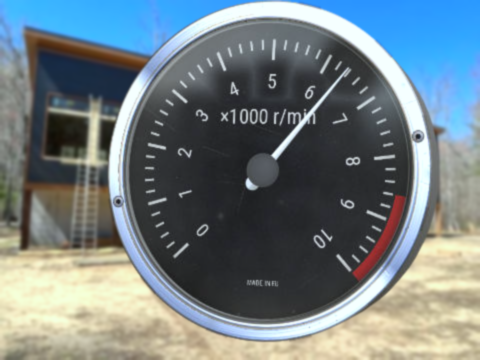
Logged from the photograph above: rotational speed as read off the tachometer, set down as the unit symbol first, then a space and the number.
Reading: rpm 6400
